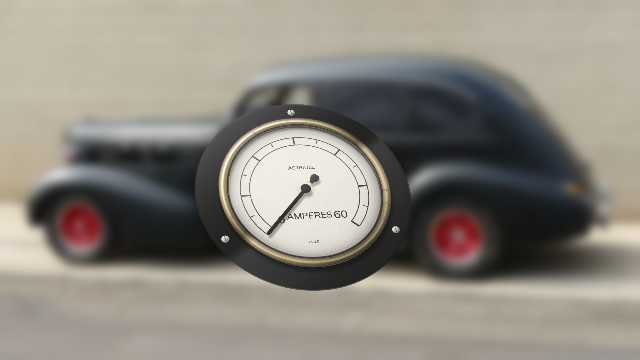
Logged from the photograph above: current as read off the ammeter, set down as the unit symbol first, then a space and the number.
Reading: A 0
